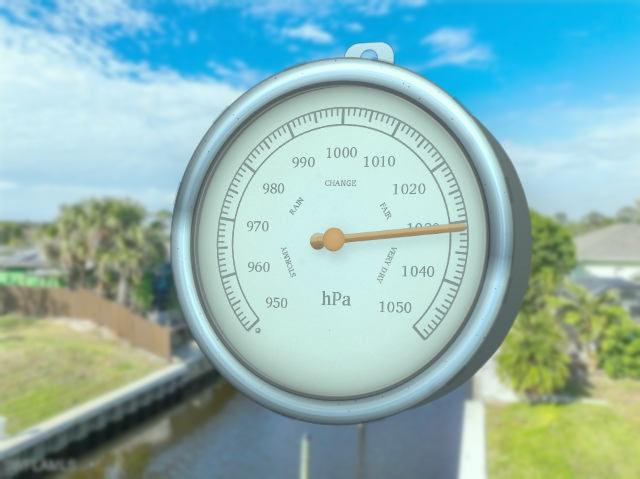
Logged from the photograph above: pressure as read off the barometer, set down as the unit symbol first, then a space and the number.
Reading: hPa 1031
